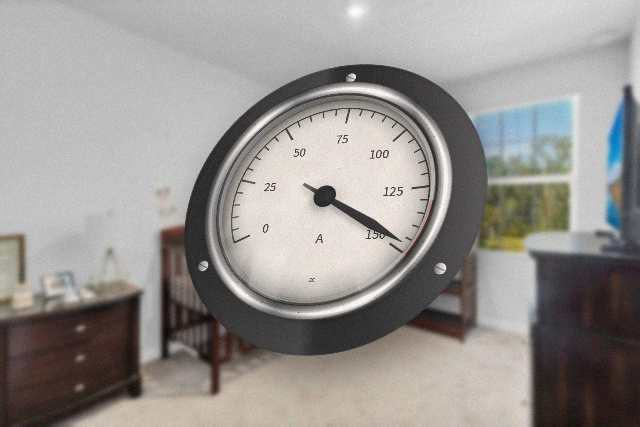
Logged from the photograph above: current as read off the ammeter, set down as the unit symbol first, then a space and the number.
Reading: A 147.5
